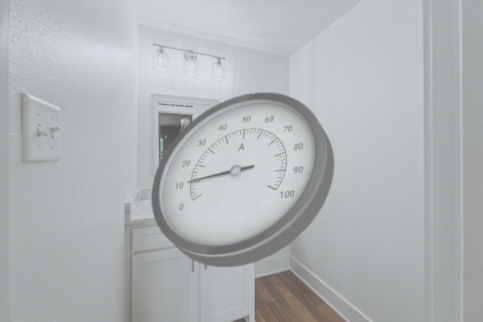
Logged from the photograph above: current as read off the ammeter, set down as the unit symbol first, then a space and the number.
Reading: A 10
